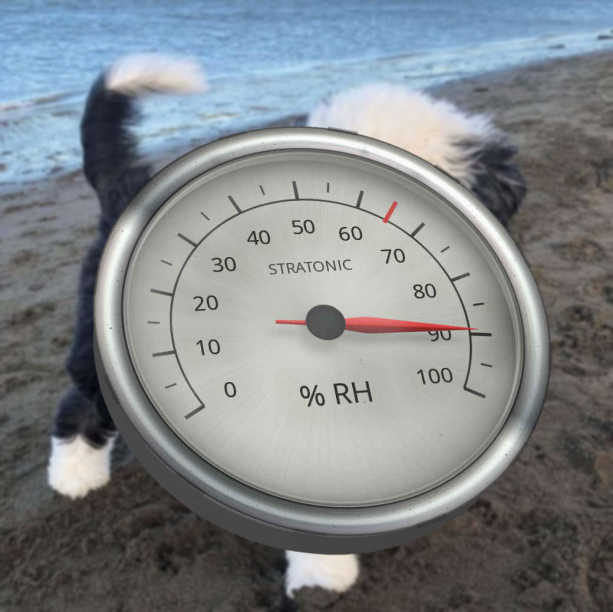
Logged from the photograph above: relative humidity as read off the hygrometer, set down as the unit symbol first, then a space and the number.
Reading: % 90
